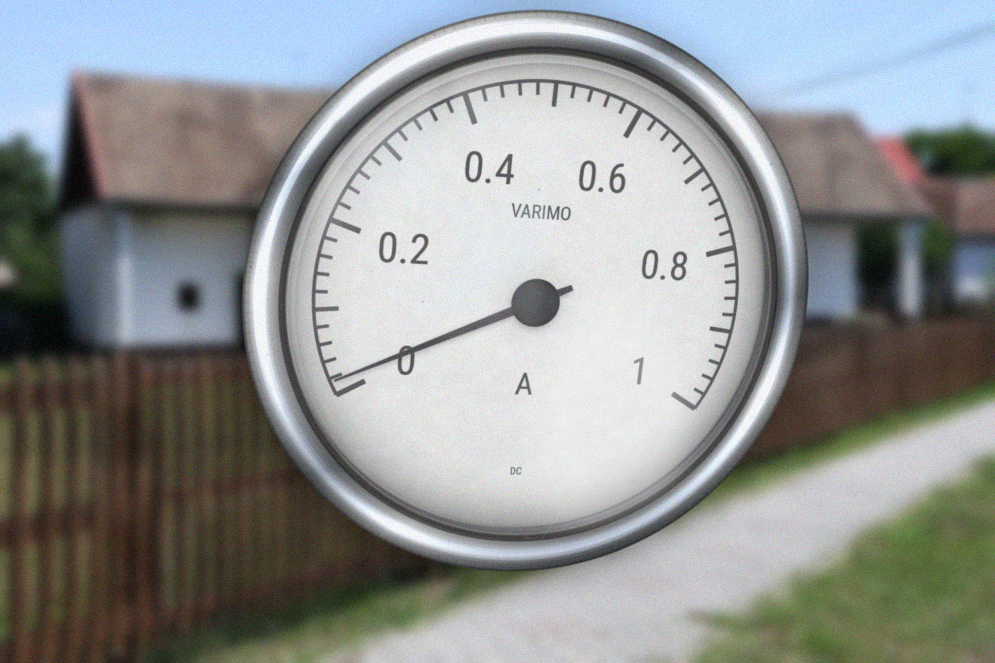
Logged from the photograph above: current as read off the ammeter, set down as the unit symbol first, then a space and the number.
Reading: A 0.02
